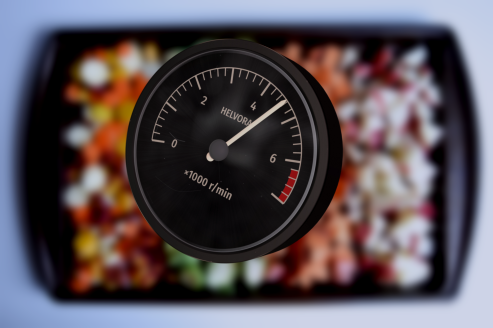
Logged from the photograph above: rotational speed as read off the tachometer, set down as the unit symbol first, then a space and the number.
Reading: rpm 4600
